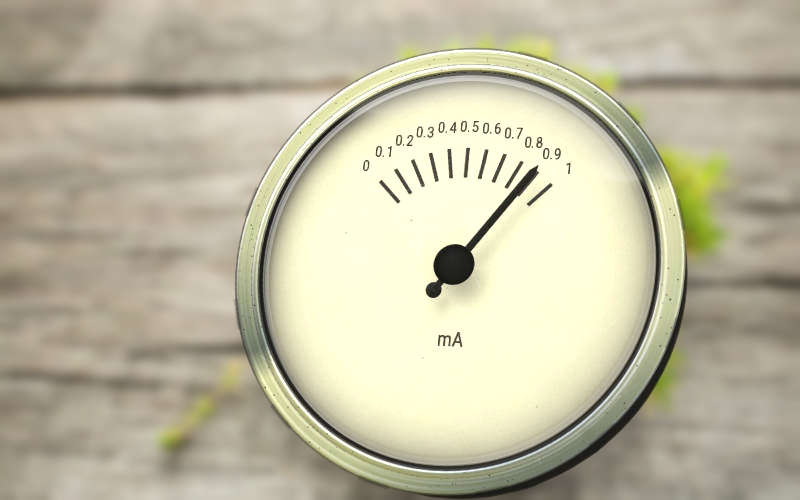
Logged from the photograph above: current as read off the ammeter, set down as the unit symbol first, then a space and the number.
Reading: mA 0.9
